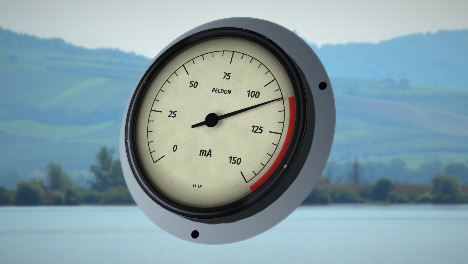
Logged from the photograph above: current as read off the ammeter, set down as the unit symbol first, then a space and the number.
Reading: mA 110
